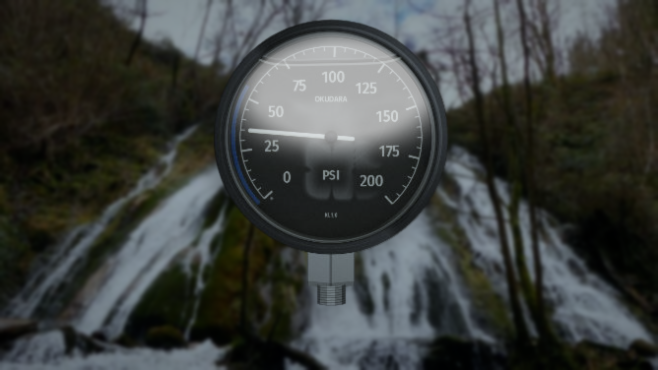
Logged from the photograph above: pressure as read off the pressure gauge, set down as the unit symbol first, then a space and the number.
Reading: psi 35
